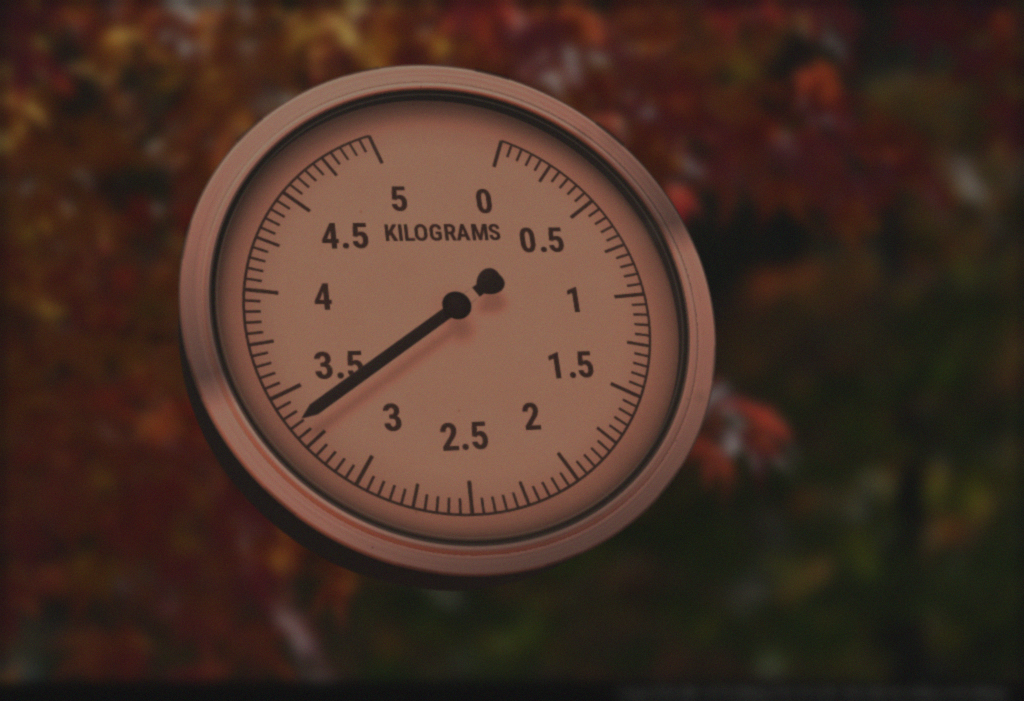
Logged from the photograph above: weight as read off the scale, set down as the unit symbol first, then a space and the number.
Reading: kg 3.35
